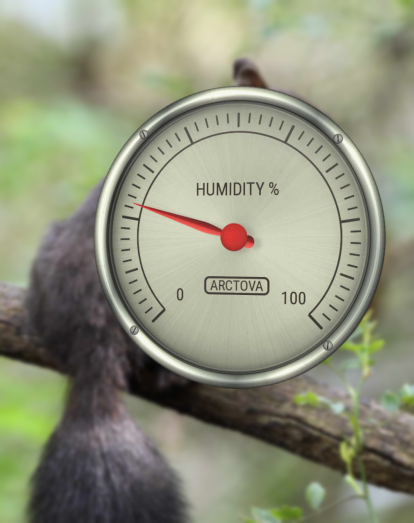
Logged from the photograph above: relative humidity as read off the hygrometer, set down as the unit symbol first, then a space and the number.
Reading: % 23
